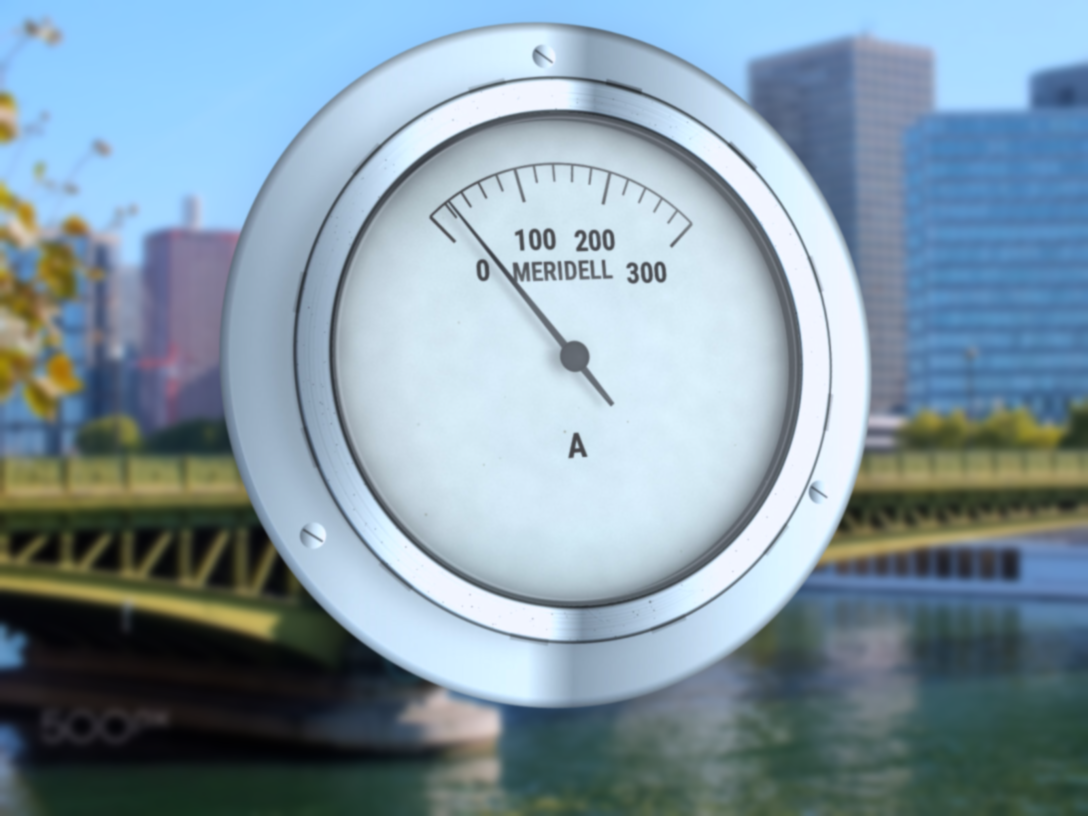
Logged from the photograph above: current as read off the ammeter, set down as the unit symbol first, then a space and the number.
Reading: A 20
